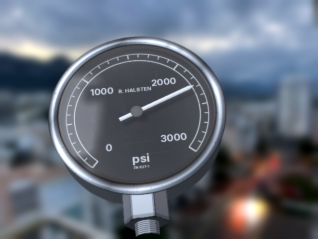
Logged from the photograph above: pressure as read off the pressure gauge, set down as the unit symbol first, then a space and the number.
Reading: psi 2300
